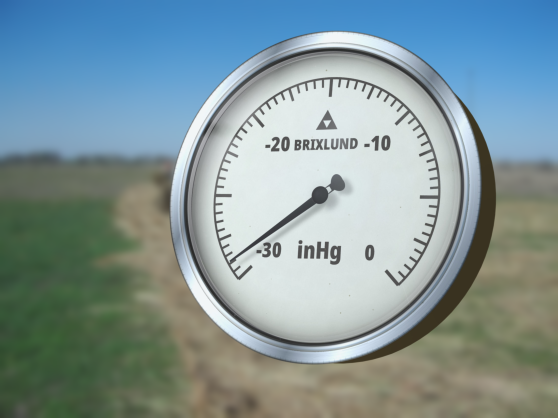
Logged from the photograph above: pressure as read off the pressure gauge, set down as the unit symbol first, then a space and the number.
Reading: inHg -29
